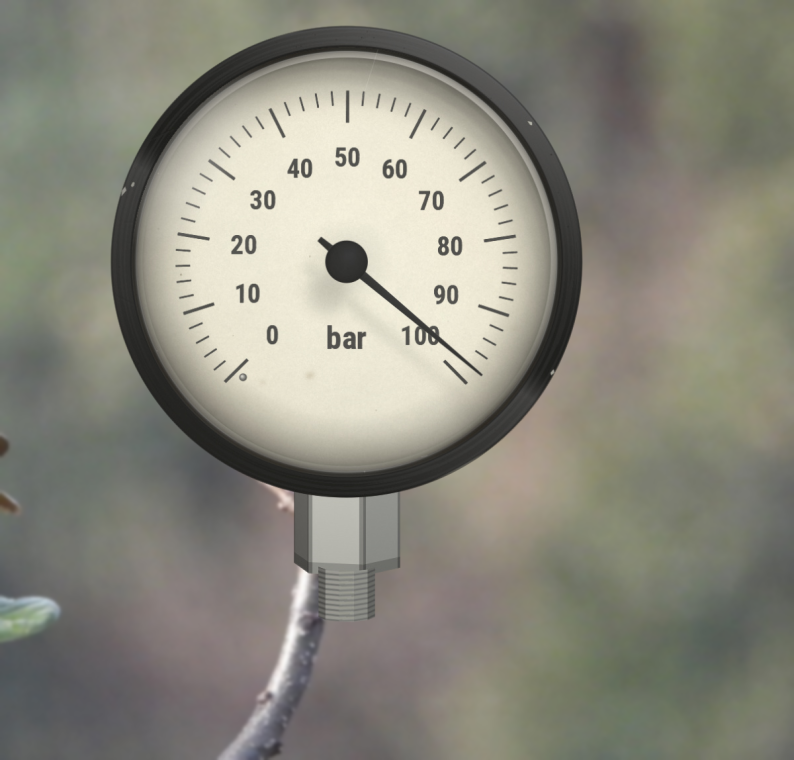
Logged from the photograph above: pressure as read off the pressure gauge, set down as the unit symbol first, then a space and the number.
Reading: bar 98
